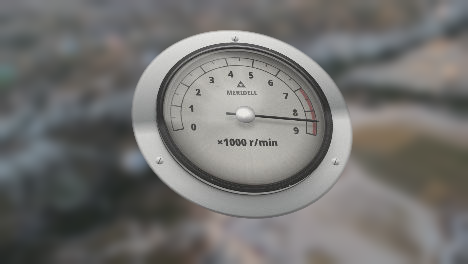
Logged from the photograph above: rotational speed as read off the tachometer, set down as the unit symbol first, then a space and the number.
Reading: rpm 8500
